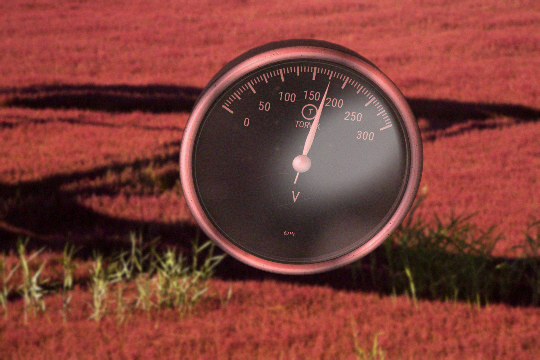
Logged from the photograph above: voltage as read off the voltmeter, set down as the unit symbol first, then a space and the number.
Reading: V 175
